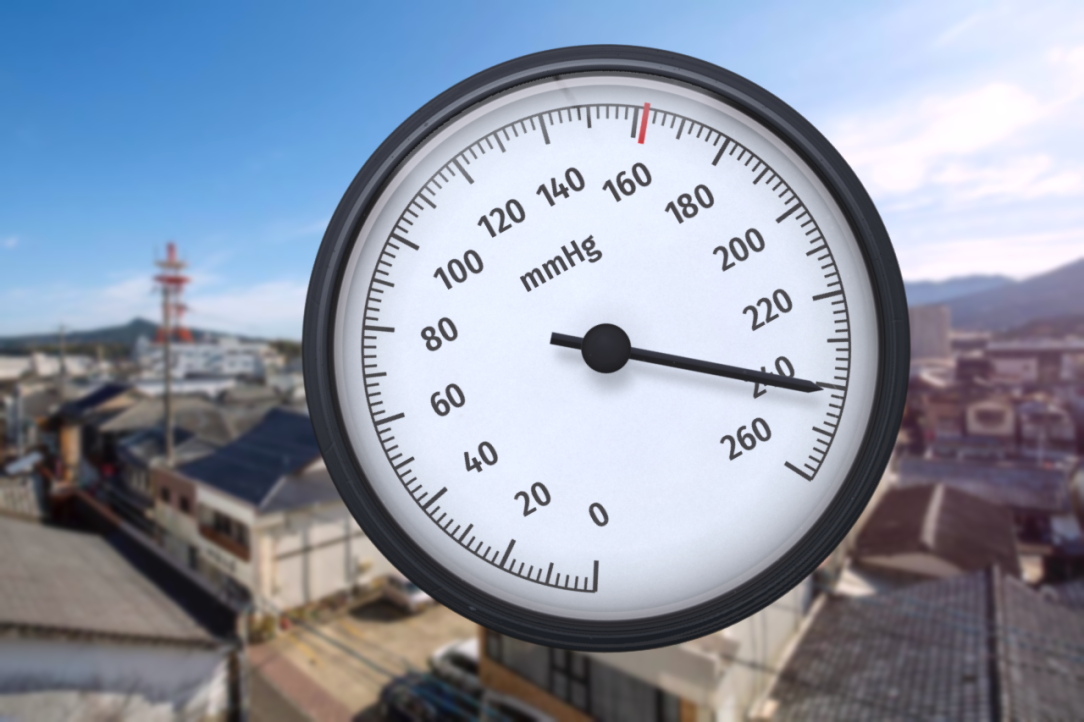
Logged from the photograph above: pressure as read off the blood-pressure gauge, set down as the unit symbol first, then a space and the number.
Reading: mmHg 241
